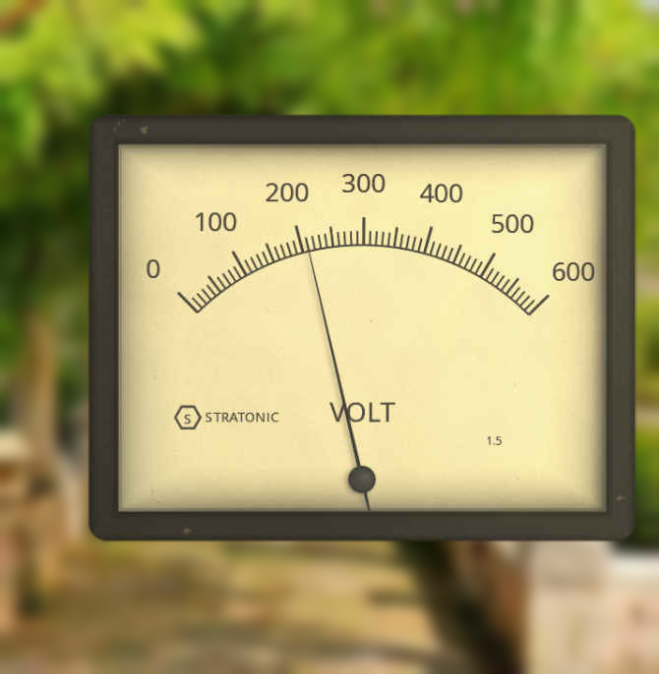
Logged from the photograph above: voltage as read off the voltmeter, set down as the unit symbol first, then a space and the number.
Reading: V 210
